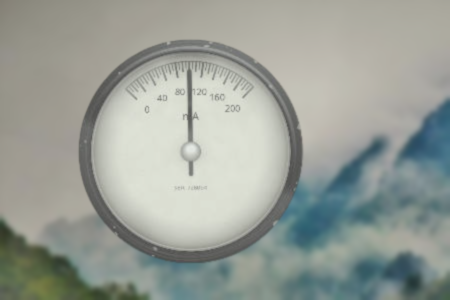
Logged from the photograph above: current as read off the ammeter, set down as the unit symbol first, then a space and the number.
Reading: mA 100
